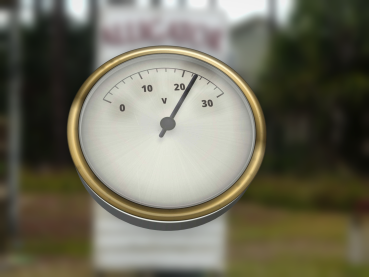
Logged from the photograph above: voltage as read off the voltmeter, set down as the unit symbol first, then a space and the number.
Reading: V 23
